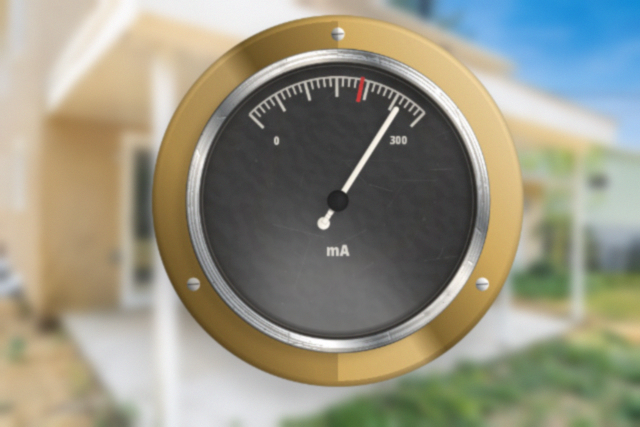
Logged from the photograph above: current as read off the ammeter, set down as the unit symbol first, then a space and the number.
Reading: mA 260
